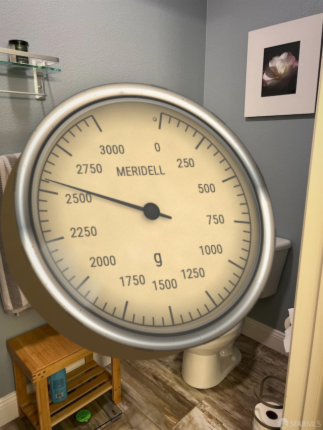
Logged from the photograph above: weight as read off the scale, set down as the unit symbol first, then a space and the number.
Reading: g 2550
